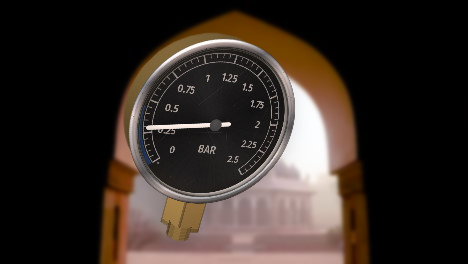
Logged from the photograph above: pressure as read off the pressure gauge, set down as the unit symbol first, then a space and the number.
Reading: bar 0.3
